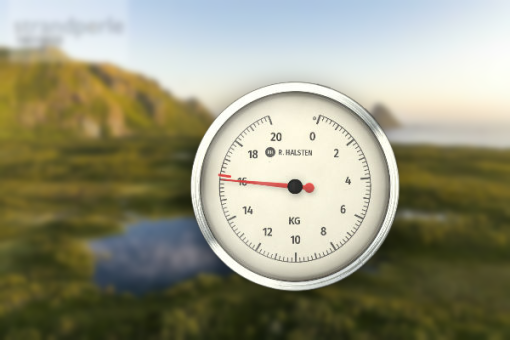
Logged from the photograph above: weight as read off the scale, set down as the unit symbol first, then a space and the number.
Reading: kg 16
